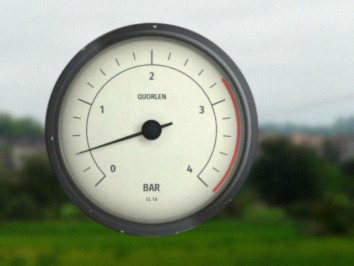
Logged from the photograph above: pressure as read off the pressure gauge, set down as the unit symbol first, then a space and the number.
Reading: bar 0.4
